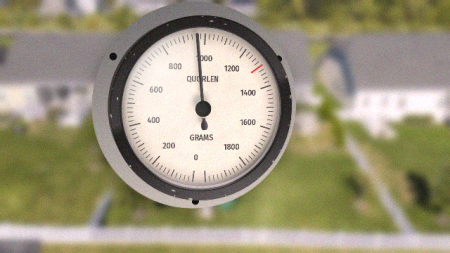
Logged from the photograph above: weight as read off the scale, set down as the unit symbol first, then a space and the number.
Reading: g 960
